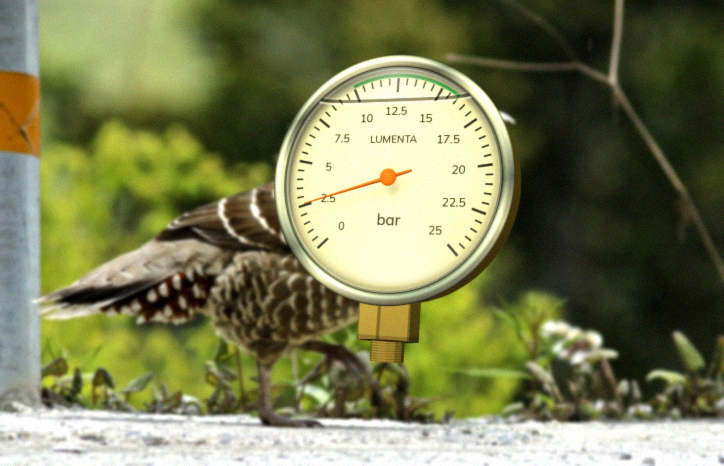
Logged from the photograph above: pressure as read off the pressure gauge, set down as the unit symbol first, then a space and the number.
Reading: bar 2.5
